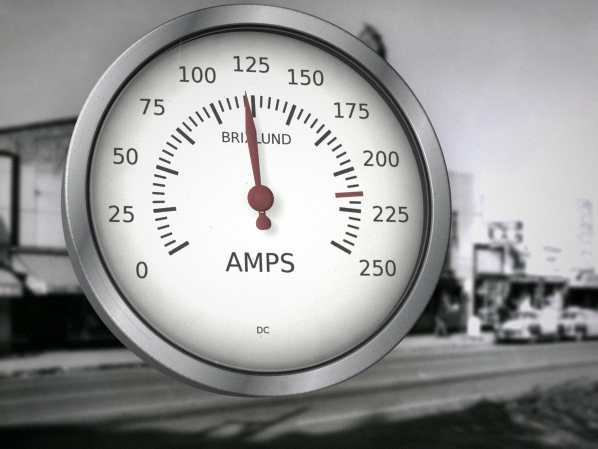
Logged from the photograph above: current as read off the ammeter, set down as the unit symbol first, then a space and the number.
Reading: A 120
